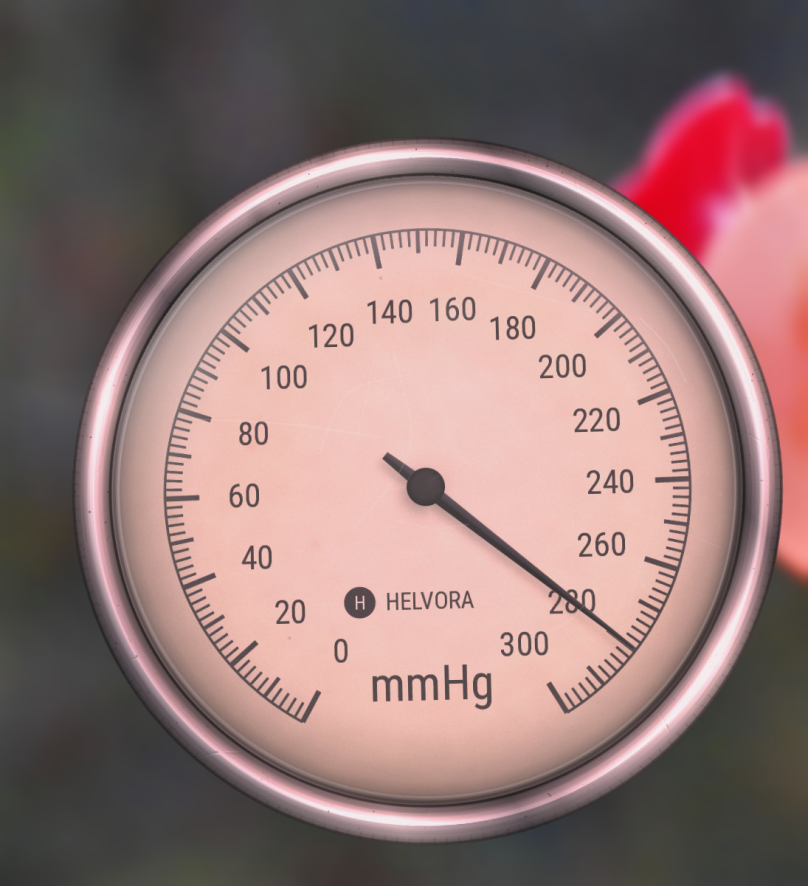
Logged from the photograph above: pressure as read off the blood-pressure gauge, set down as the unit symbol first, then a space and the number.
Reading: mmHg 280
